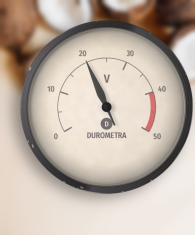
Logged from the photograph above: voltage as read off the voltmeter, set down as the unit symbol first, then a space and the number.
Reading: V 20
